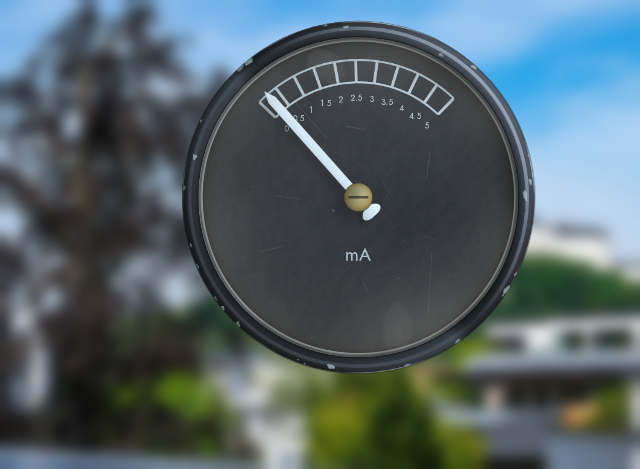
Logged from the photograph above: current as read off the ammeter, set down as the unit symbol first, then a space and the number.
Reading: mA 0.25
